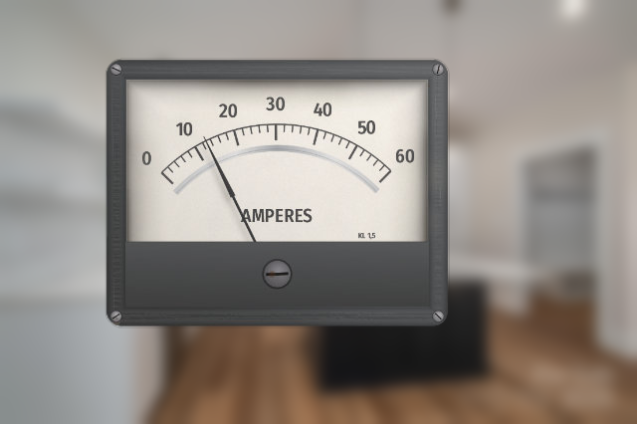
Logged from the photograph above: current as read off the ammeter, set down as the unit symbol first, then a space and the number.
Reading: A 13
